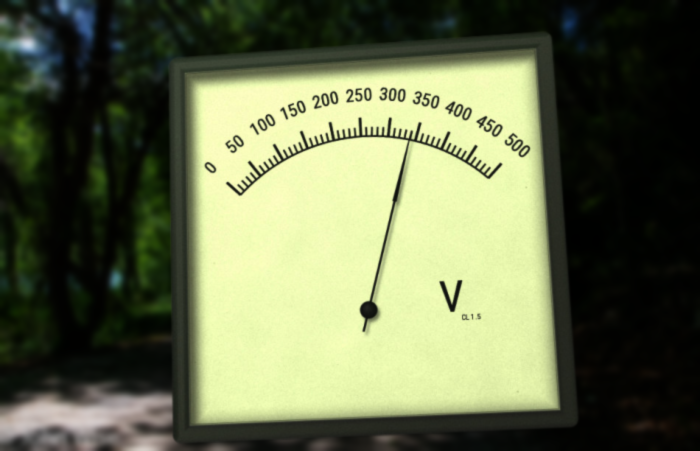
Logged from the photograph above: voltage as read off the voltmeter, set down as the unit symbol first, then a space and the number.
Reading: V 340
